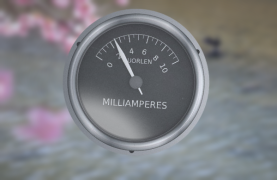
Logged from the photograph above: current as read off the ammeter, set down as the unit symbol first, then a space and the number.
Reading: mA 2.5
